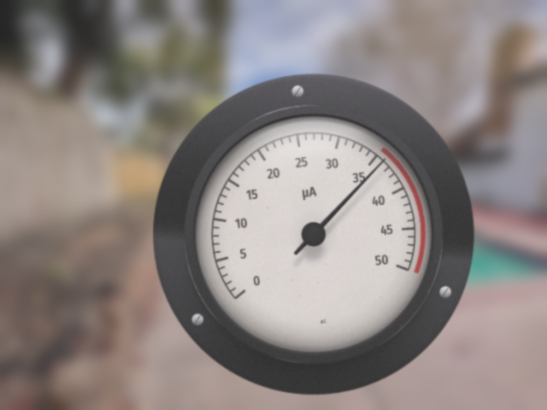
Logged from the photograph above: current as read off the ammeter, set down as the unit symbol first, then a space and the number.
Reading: µA 36
